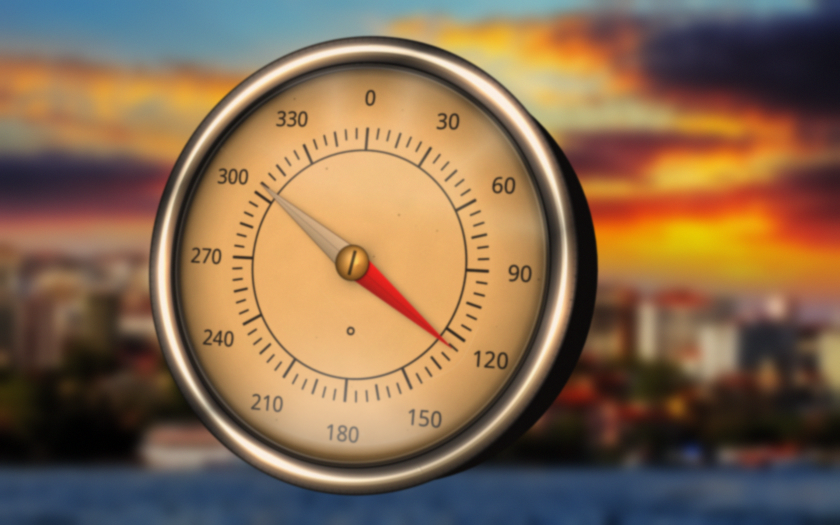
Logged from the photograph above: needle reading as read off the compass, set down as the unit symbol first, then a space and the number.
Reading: ° 125
